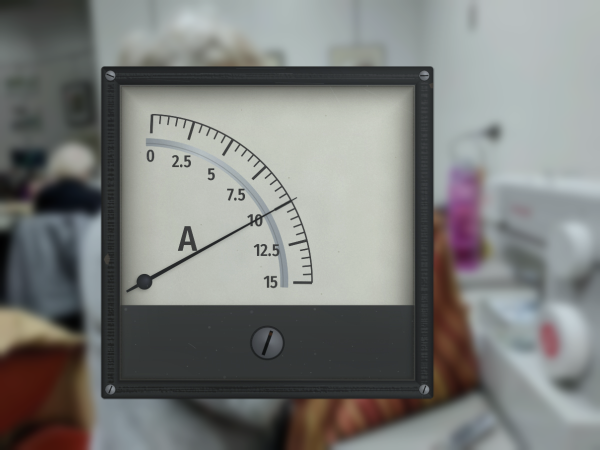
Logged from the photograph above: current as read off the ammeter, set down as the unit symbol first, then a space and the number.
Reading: A 10
